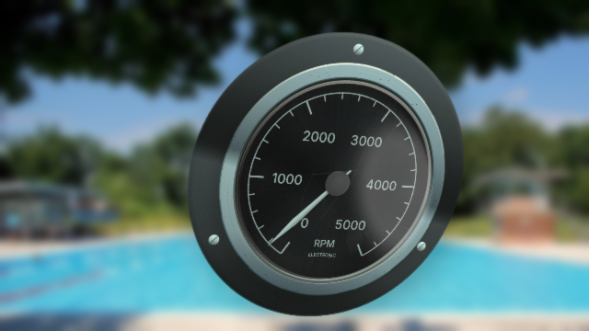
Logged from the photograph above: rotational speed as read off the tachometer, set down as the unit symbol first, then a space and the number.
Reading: rpm 200
